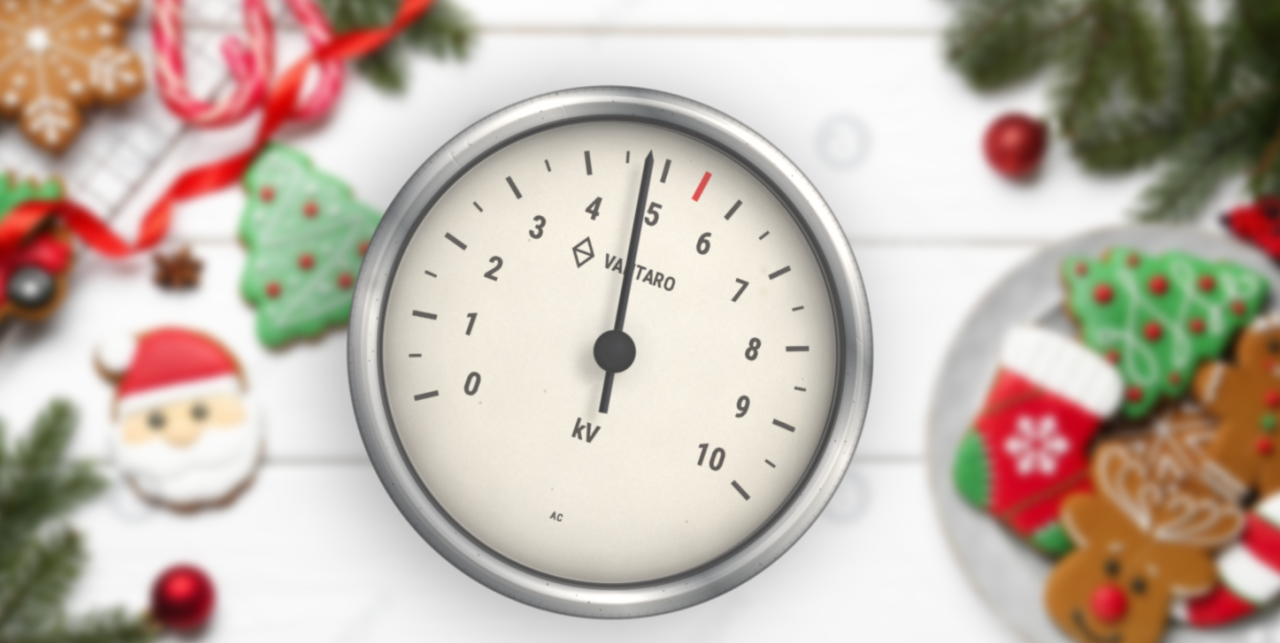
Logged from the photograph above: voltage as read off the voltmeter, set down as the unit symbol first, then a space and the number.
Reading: kV 4.75
